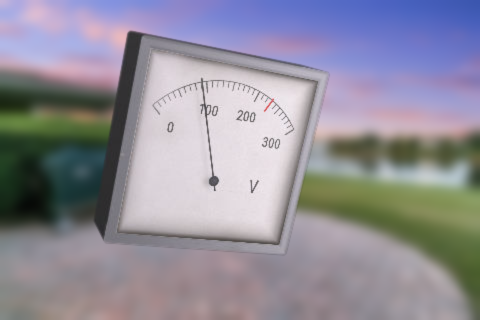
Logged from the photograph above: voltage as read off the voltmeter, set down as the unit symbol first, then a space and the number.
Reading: V 90
